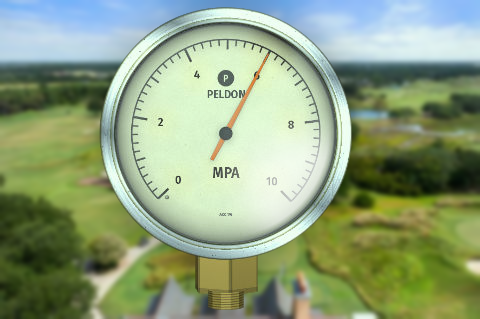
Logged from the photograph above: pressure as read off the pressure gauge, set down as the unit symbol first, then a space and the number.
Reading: MPa 6
